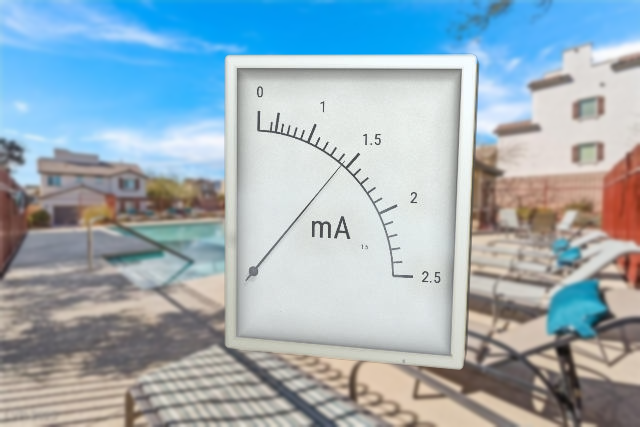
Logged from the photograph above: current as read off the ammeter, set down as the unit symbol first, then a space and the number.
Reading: mA 1.45
